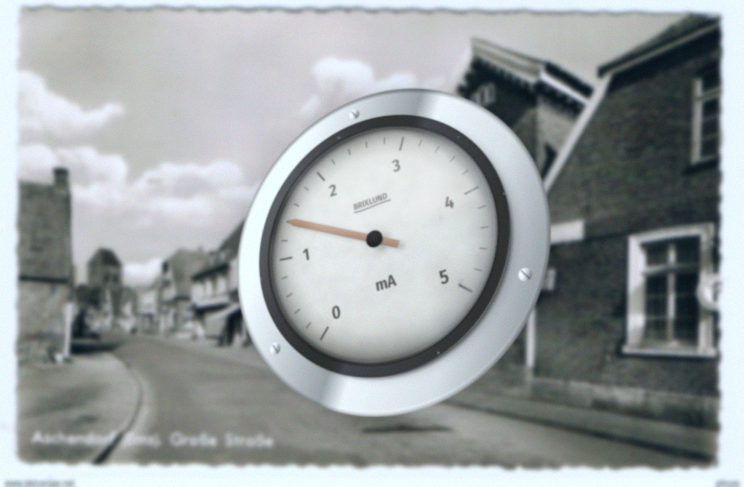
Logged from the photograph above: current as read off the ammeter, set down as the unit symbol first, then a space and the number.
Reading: mA 1.4
